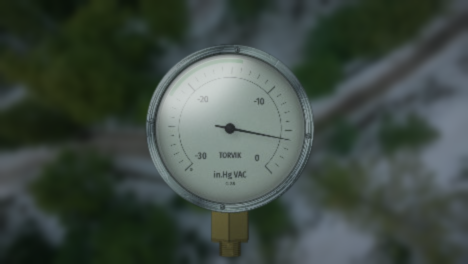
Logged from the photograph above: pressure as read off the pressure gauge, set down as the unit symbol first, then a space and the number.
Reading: inHg -4
